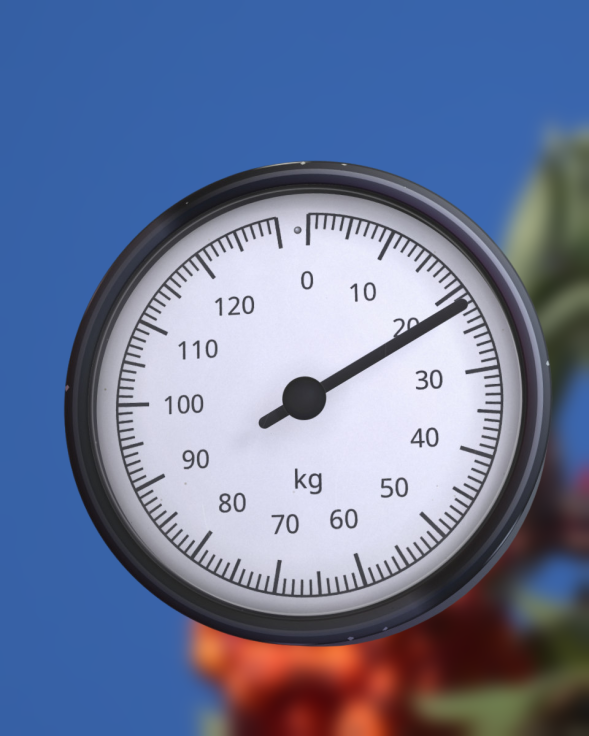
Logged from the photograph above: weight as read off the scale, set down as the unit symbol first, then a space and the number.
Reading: kg 22
